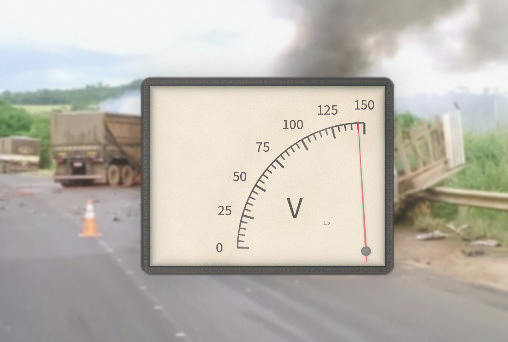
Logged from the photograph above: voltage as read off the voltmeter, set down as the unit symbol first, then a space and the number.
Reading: V 145
